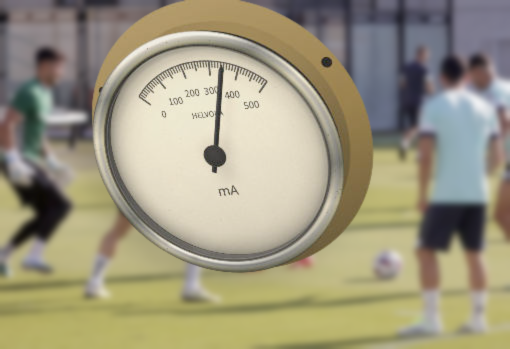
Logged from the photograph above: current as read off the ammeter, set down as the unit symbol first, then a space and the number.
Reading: mA 350
